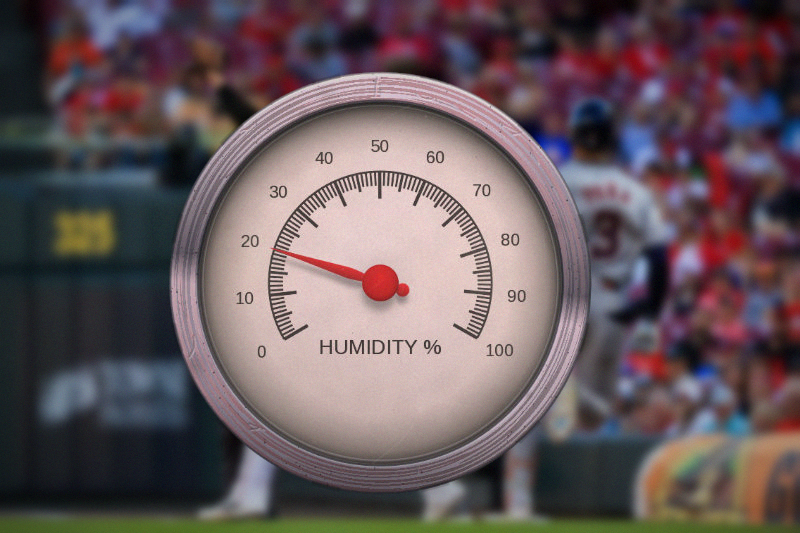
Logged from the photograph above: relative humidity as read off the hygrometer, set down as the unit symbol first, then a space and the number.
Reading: % 20
